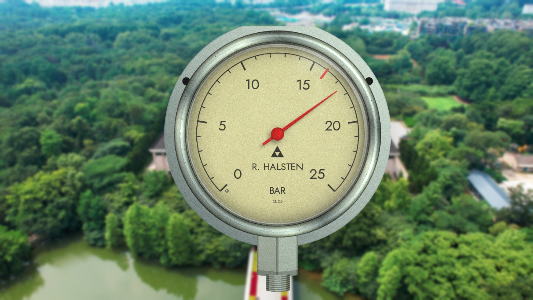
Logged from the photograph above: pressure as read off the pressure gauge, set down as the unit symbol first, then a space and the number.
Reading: bar 17.5
